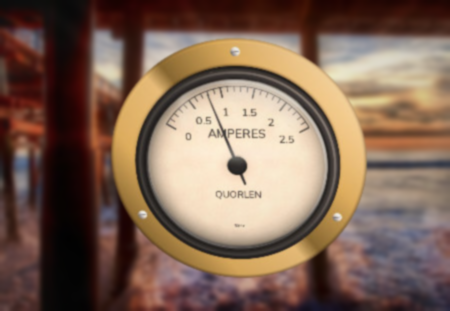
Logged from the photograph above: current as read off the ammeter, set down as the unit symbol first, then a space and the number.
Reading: A 0.8
